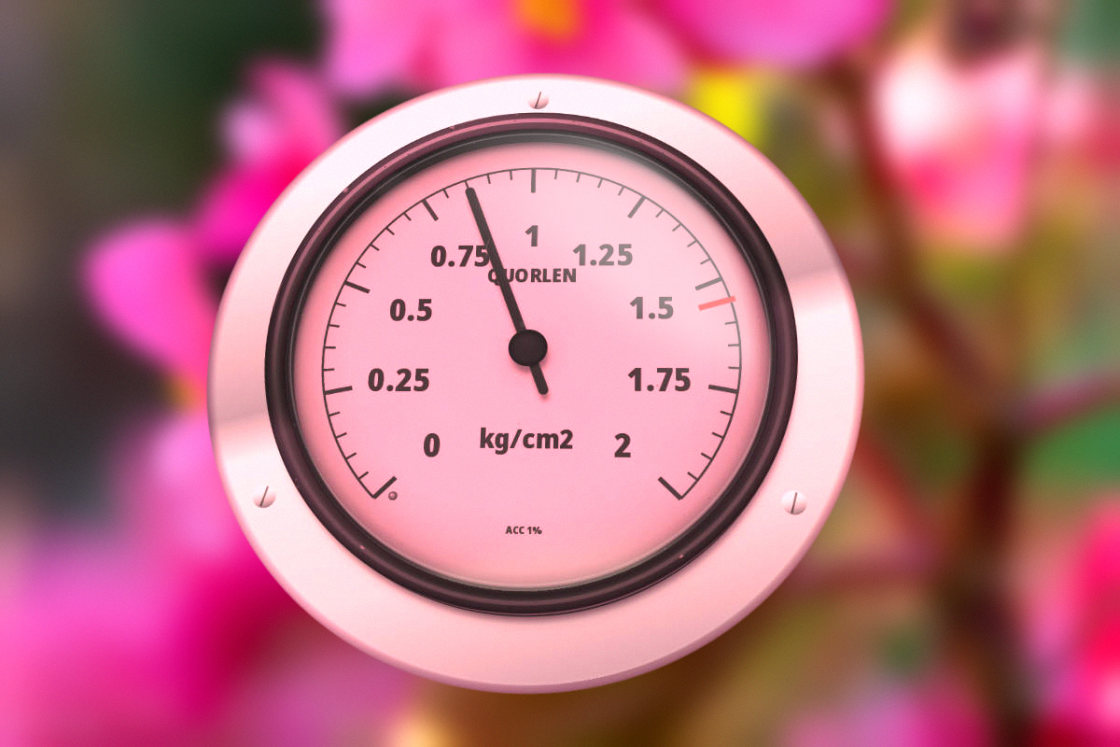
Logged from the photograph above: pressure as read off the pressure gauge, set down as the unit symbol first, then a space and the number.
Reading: kg/cm² 0.85
